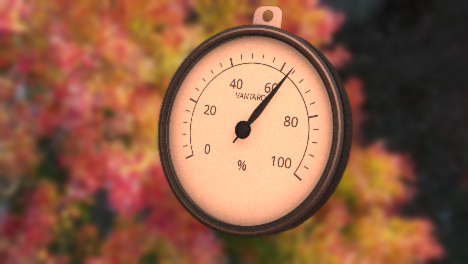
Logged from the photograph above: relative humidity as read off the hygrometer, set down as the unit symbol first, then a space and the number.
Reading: % 64
